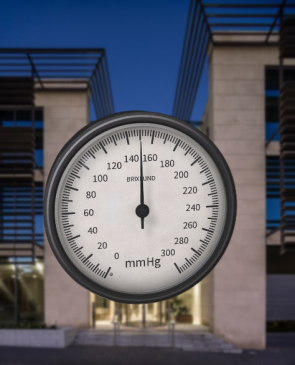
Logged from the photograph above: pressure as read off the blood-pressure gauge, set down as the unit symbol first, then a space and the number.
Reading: mmHg 150
